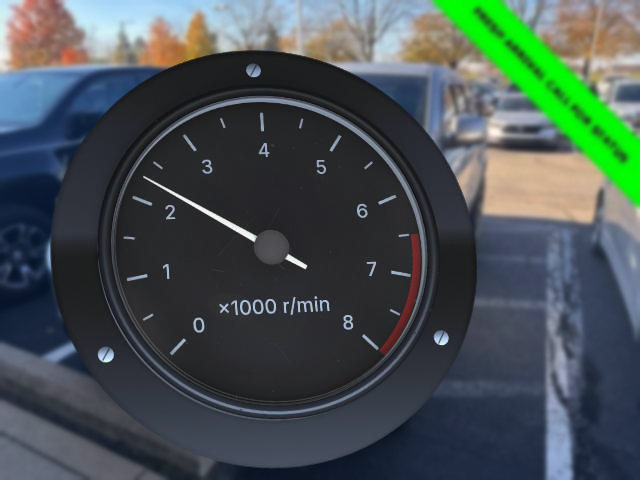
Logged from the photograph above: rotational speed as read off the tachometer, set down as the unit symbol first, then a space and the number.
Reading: rpm 2250
